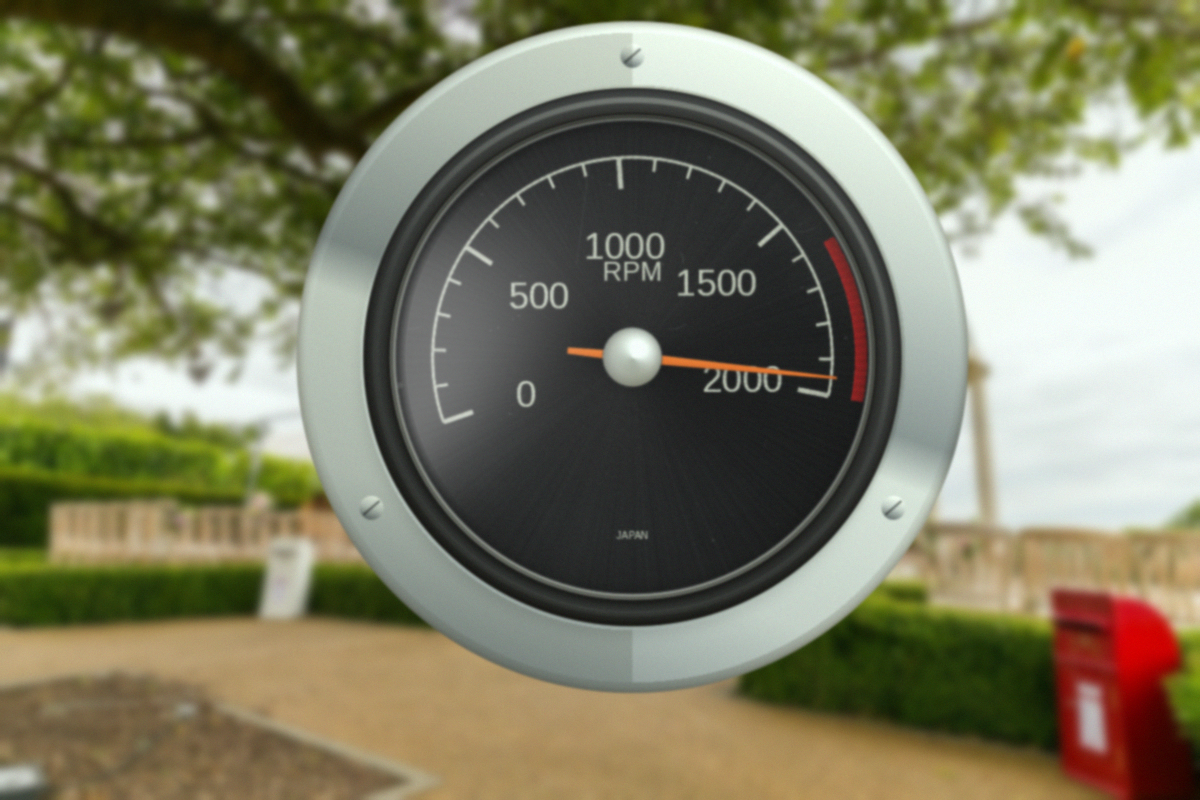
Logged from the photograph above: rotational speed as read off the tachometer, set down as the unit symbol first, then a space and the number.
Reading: rpm 1950
